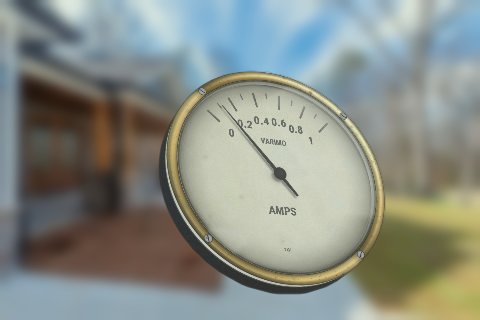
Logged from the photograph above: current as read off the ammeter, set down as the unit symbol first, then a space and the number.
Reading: A 0.1
